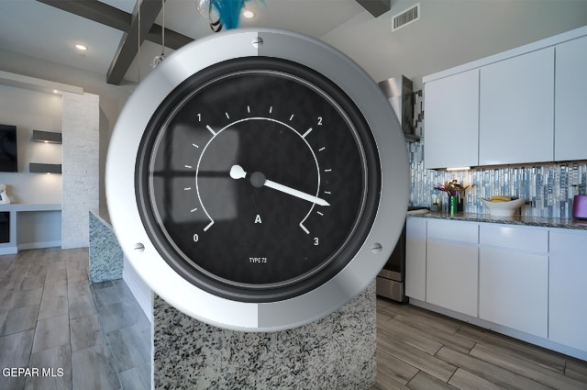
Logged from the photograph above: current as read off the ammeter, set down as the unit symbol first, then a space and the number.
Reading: A 2.7
